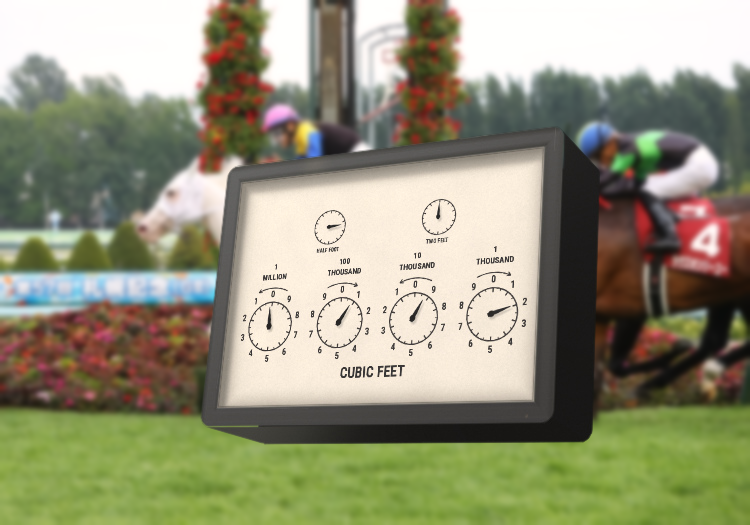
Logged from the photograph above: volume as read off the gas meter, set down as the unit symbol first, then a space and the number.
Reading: ft³ 9200
